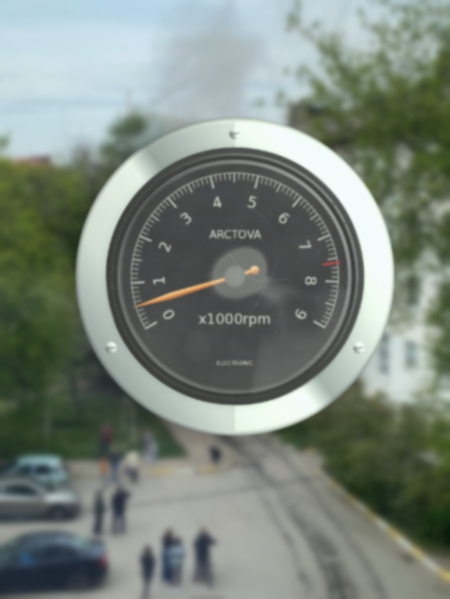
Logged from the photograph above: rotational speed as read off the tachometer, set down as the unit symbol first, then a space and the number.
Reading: rpm 500
